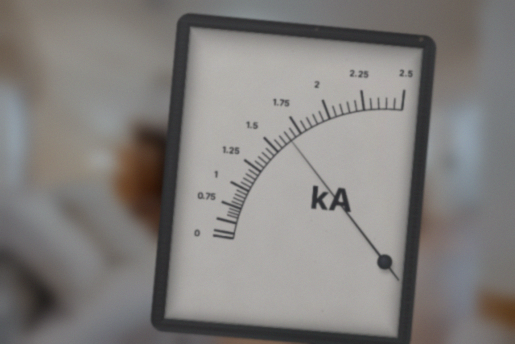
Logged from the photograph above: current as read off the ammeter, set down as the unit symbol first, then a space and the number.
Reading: kA 1.65
